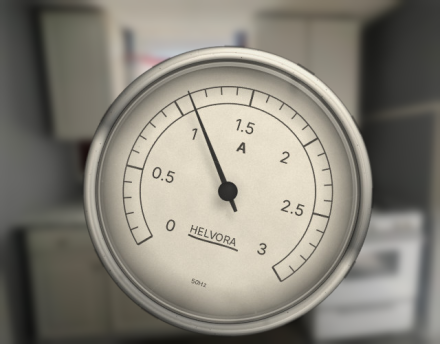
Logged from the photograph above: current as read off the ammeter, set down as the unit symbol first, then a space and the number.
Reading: A 1.1
